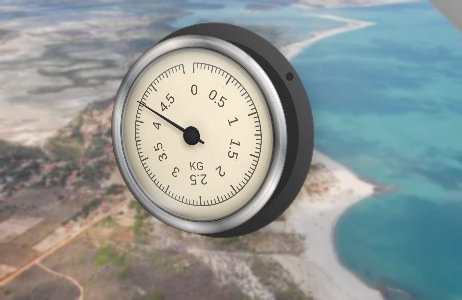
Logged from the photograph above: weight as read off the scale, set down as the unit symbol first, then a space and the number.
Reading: kg 4.25
